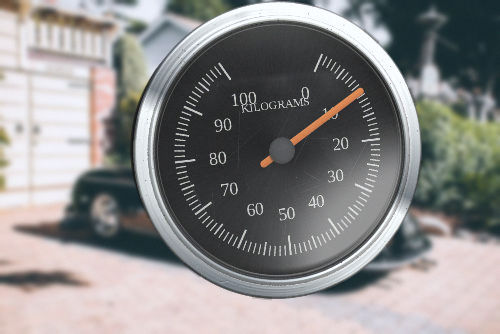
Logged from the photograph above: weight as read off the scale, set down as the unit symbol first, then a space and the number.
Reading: kg 10
